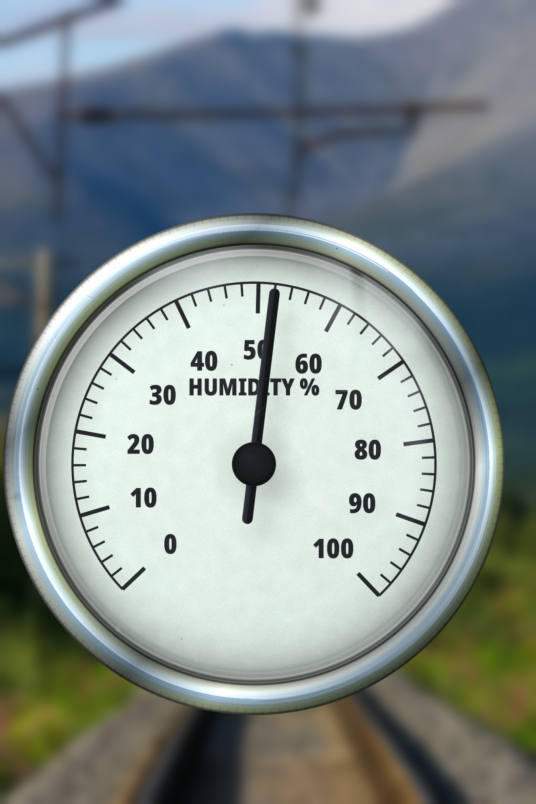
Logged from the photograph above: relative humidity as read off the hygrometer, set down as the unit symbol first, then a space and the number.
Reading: % 52
